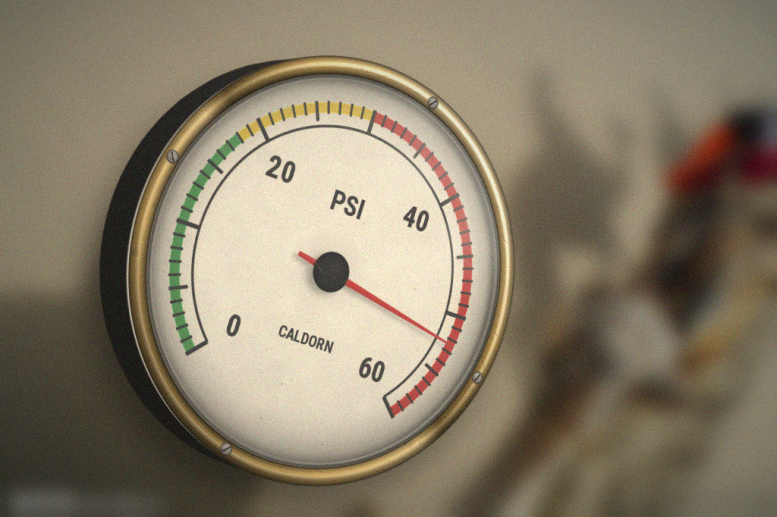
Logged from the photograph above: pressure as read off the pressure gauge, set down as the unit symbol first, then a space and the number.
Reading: psi 52.5
